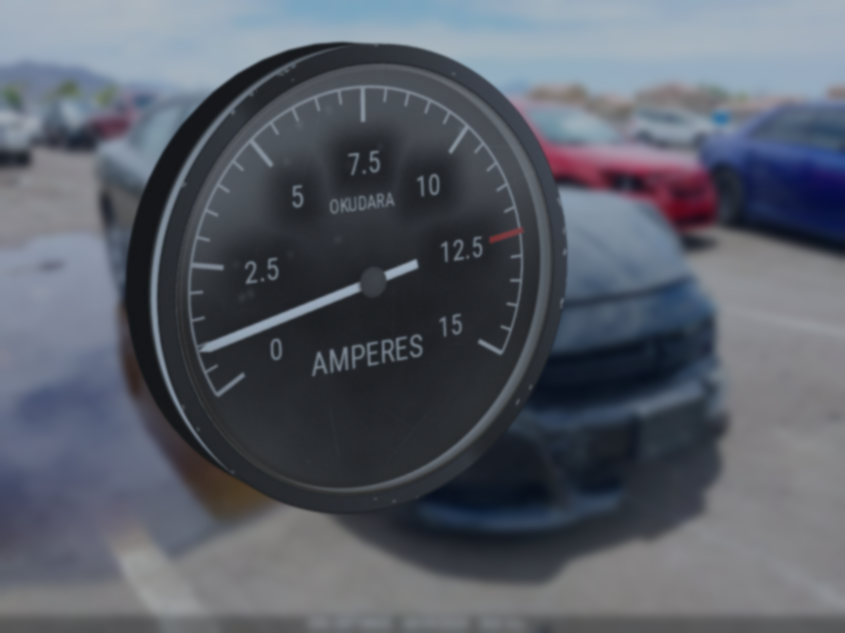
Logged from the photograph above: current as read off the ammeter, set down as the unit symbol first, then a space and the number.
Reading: A 1
